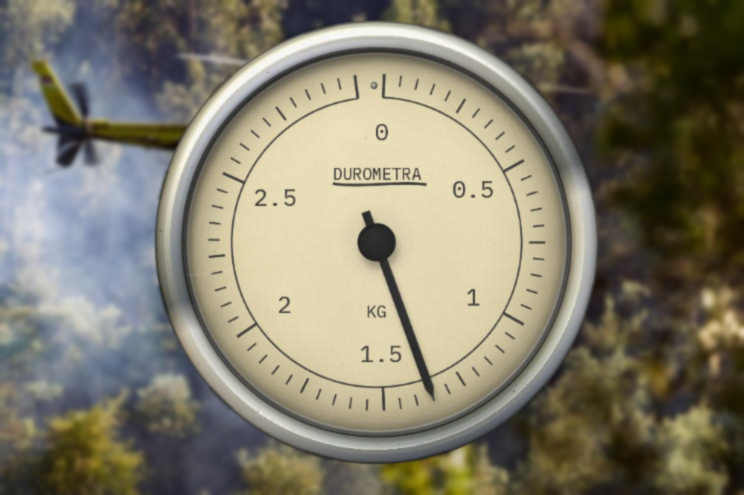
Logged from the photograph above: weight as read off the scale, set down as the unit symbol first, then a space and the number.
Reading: kg 1.35
